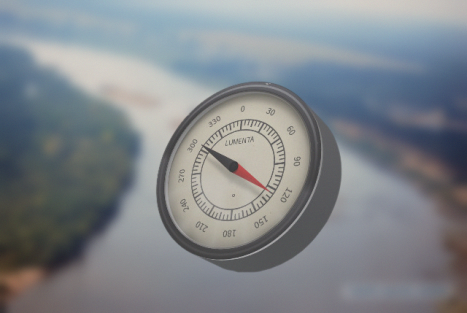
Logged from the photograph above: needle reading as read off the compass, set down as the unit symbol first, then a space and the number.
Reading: ° 125
